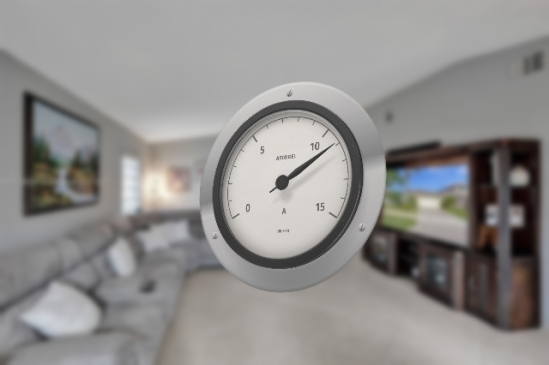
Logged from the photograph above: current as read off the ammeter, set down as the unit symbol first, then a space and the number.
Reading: A 11
